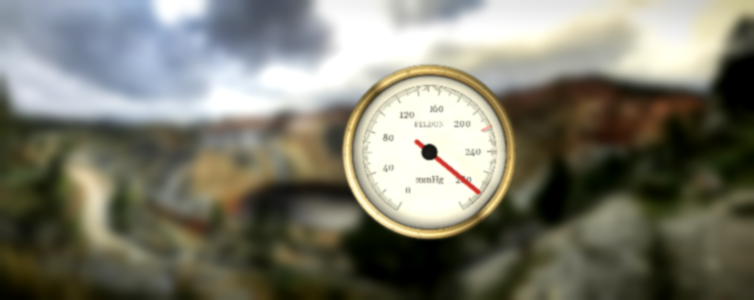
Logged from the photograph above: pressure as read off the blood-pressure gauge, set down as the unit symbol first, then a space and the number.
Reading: mmHg 280
